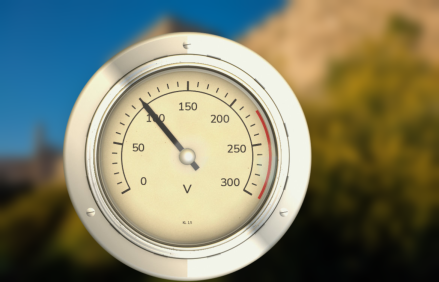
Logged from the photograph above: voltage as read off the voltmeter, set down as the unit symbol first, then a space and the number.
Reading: V 100
